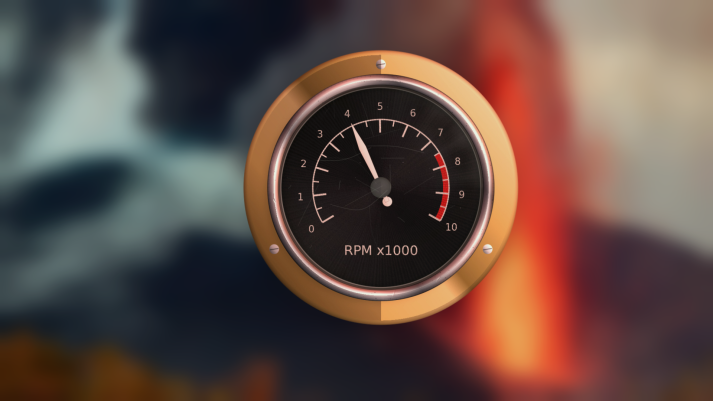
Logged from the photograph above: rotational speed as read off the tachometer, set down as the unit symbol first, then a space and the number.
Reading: rpm 4000
